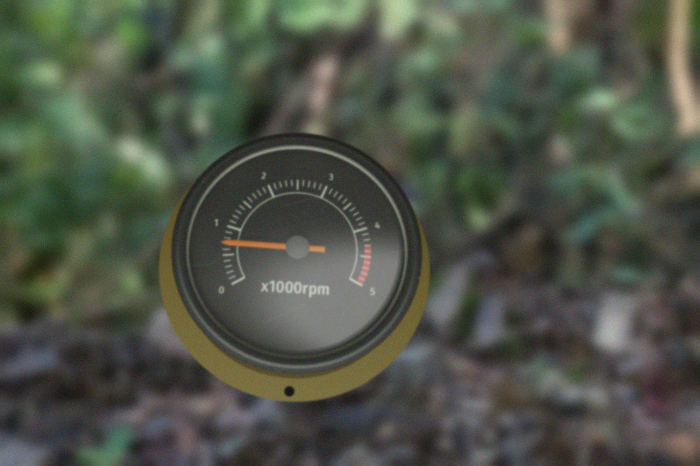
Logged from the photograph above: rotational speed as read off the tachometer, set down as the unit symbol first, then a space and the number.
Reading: rpm 700
